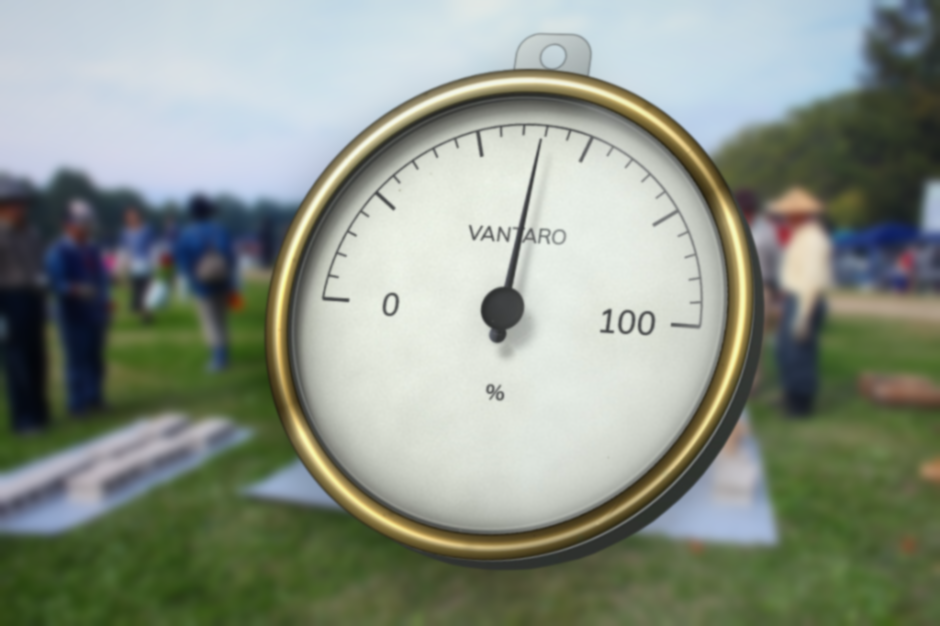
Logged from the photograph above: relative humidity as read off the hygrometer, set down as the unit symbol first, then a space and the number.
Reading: % 52
